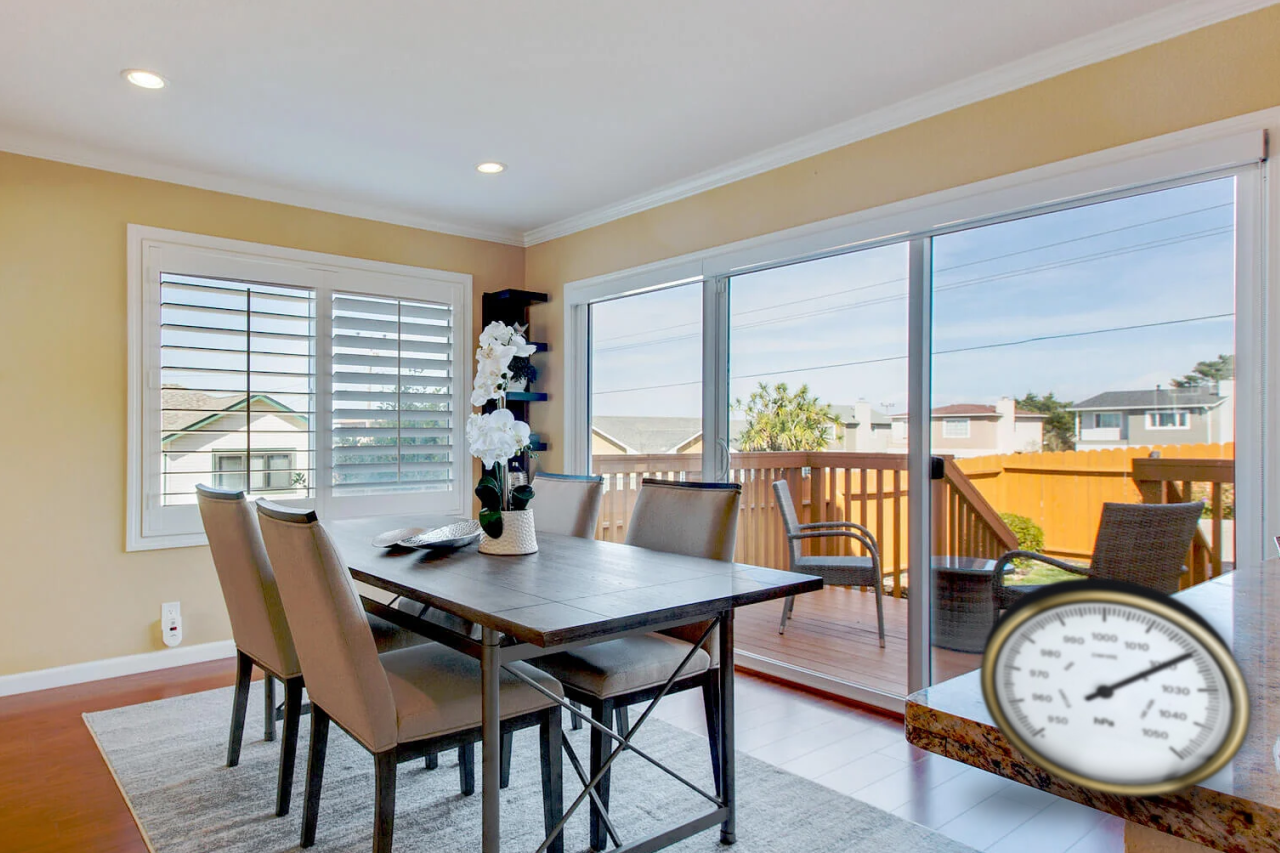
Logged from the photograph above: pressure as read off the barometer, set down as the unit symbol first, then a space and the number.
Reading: hPa 1020
